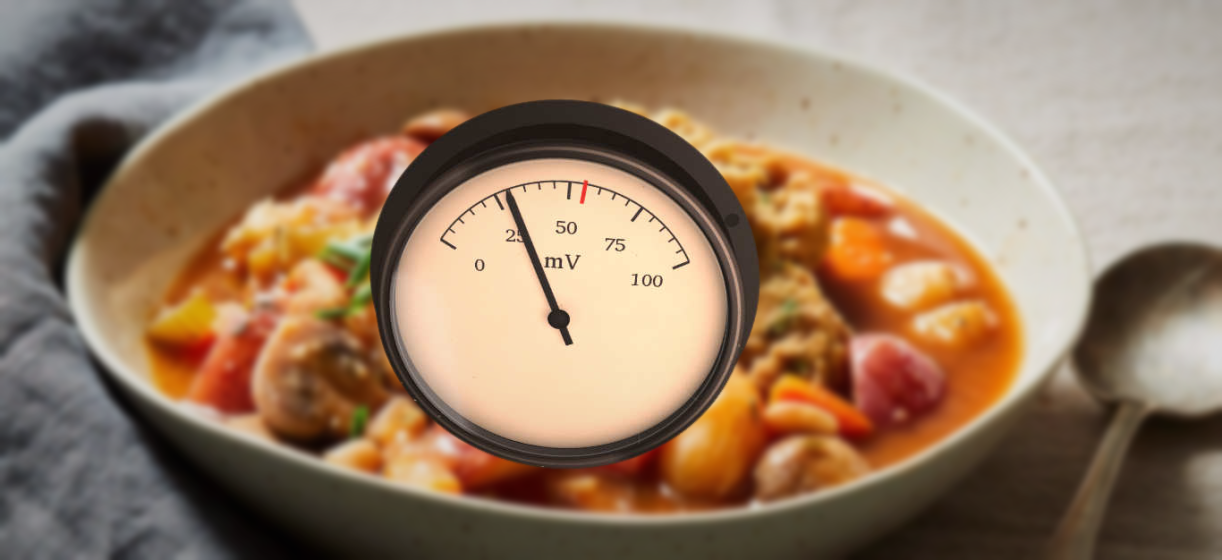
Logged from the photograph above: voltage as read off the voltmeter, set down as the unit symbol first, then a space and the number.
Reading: mV 30
